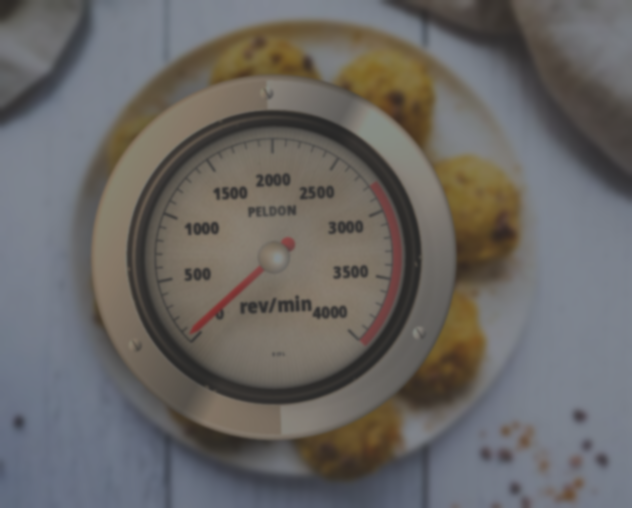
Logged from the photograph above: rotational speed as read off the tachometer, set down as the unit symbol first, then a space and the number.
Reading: rpm 50
